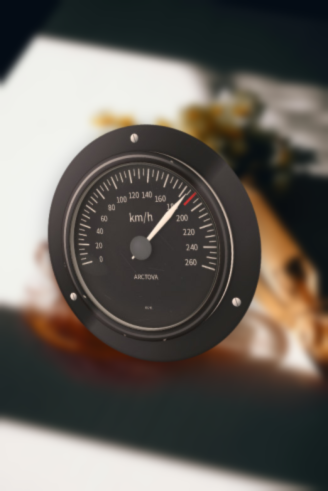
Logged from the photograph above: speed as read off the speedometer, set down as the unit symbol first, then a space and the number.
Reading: km/h 185
